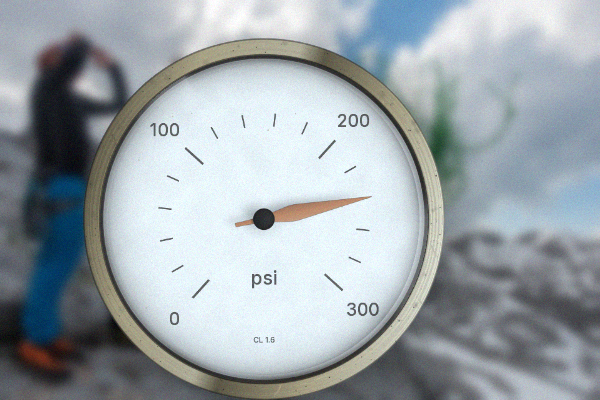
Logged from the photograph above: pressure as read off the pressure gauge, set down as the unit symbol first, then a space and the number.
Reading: psi 240
